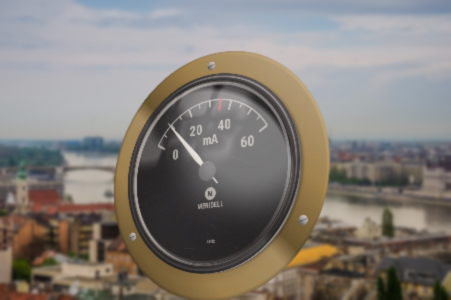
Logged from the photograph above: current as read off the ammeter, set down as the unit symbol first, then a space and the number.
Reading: mA 10
